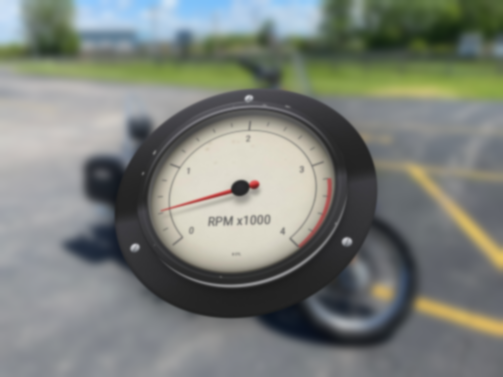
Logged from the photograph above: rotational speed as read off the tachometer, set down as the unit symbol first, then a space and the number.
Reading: rpm 400
